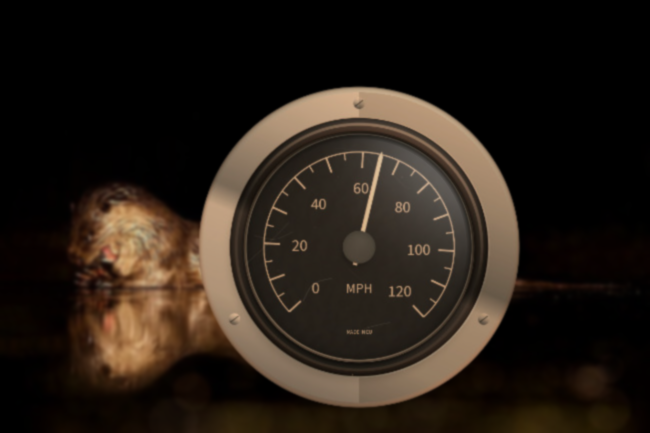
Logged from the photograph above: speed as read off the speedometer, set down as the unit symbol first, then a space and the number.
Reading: mph 65
